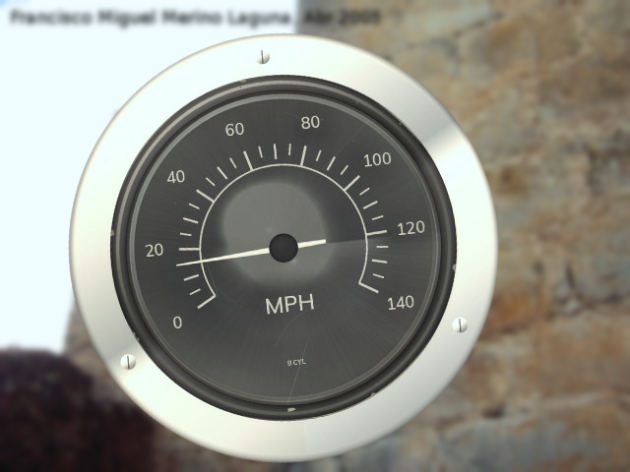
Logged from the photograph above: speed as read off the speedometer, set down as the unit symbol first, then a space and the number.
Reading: mph 15
